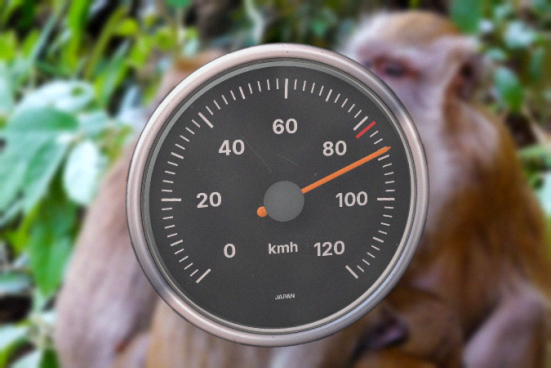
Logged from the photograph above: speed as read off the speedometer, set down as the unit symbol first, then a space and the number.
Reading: km/h 88
